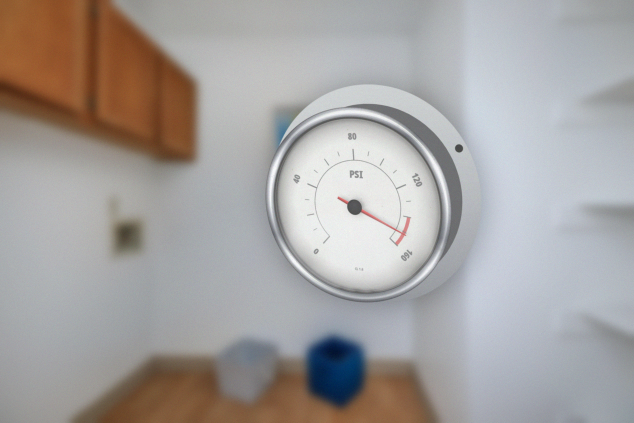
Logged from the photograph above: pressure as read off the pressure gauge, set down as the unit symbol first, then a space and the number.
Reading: psi 150
